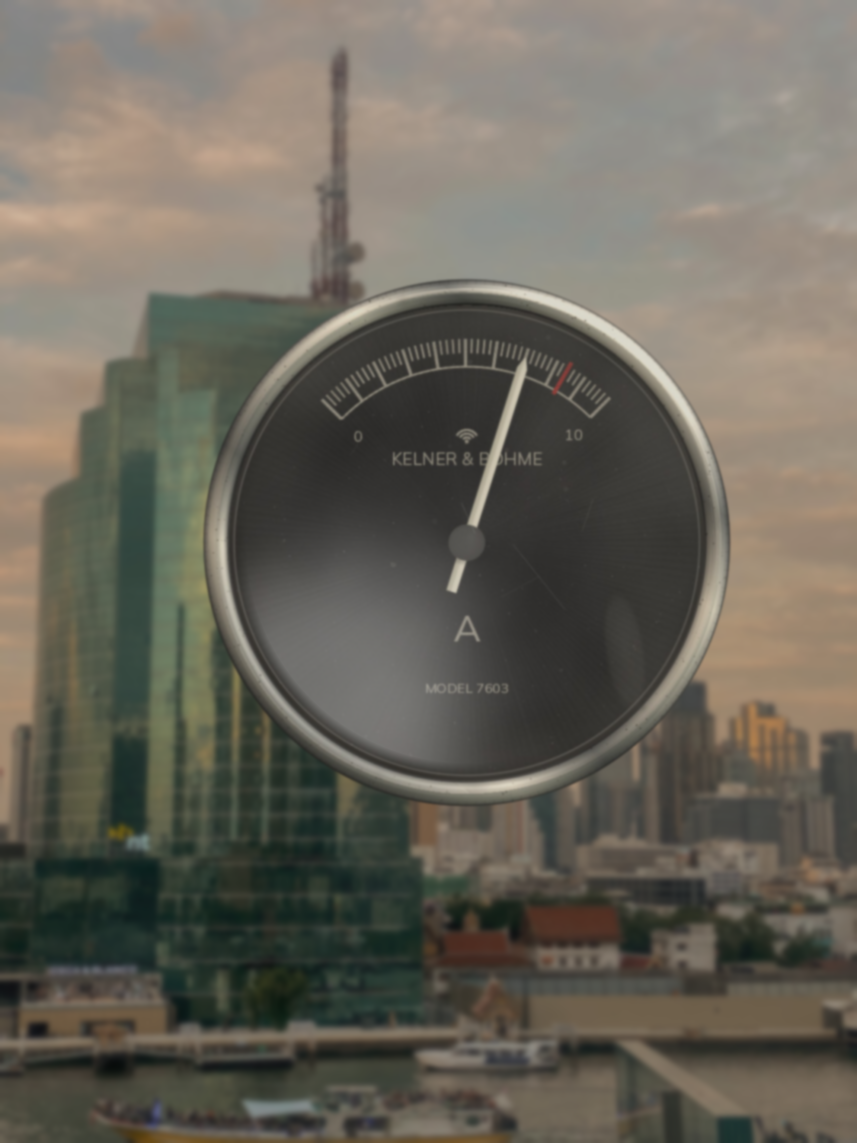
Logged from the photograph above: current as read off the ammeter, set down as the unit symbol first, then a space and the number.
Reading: A 7
